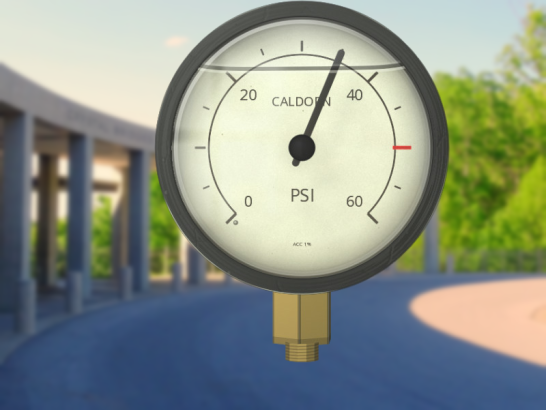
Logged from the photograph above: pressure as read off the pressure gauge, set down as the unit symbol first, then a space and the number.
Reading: psi 35
